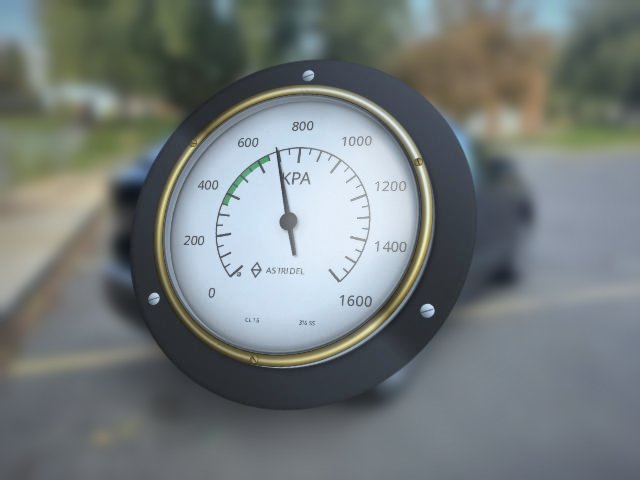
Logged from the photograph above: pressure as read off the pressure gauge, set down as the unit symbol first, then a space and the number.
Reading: kPa 700
